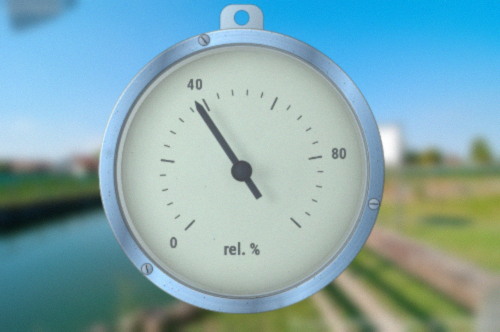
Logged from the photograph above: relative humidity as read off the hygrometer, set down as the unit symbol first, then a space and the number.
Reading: % 38
